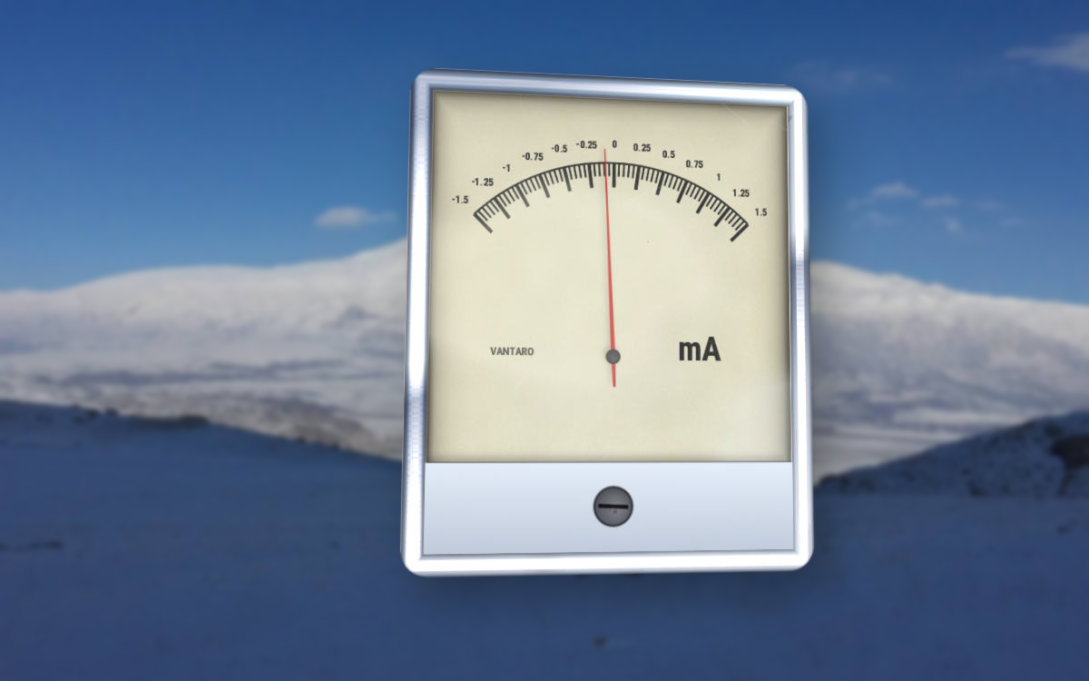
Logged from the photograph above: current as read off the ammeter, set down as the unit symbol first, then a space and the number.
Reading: mA -0.1
